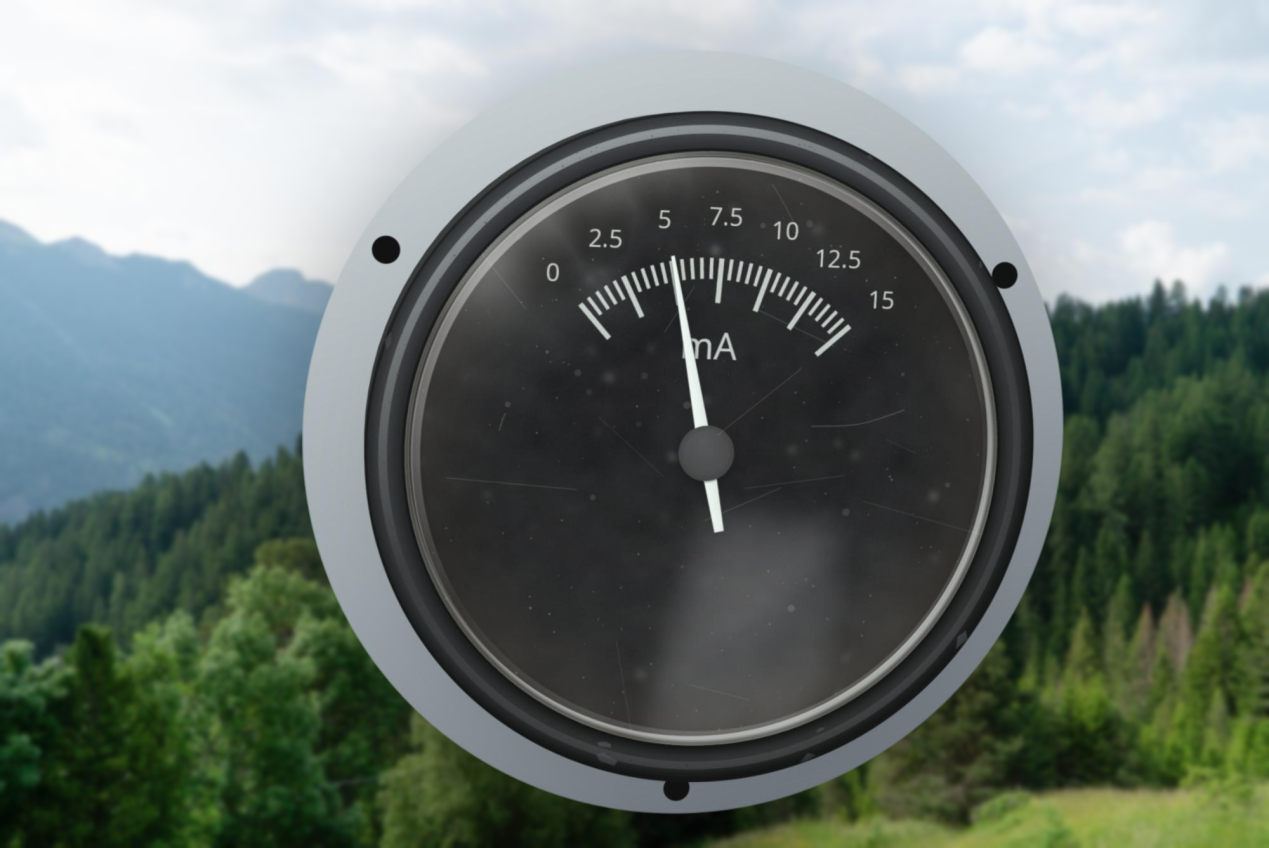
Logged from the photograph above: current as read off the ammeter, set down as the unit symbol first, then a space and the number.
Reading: mA 5
